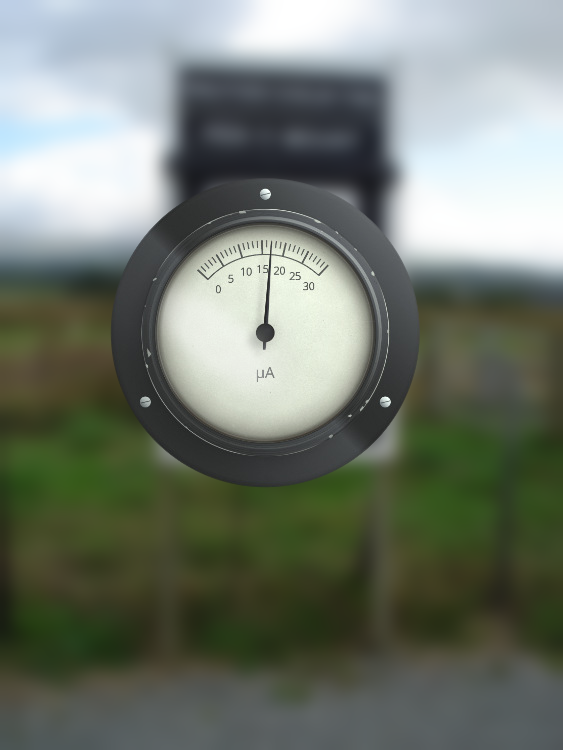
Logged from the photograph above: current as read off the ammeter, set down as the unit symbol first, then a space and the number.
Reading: µA 17
